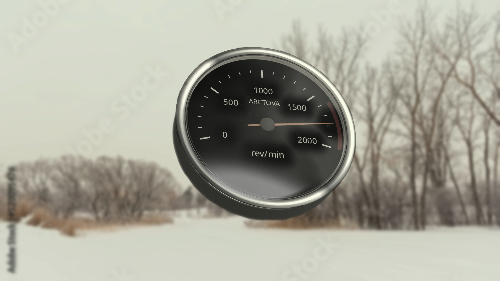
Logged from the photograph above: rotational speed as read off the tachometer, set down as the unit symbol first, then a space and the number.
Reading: rpm 1800
